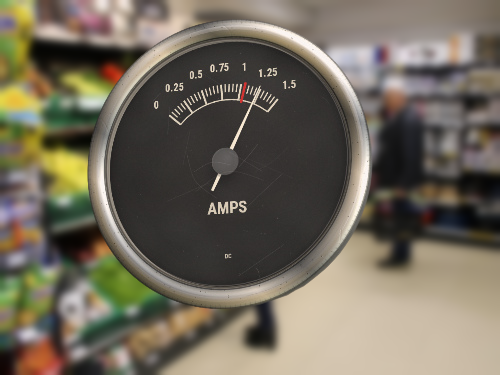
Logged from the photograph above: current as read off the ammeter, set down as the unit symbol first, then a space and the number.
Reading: A 1.25
